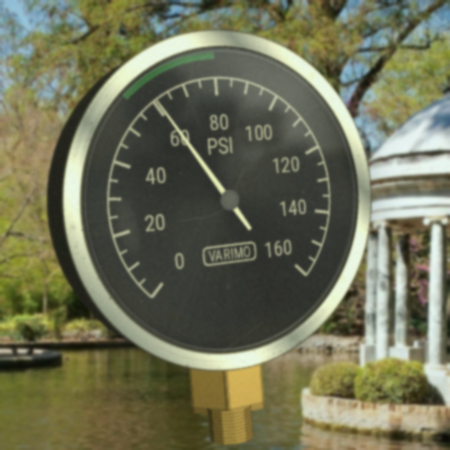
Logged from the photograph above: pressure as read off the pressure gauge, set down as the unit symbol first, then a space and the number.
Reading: psi 60
